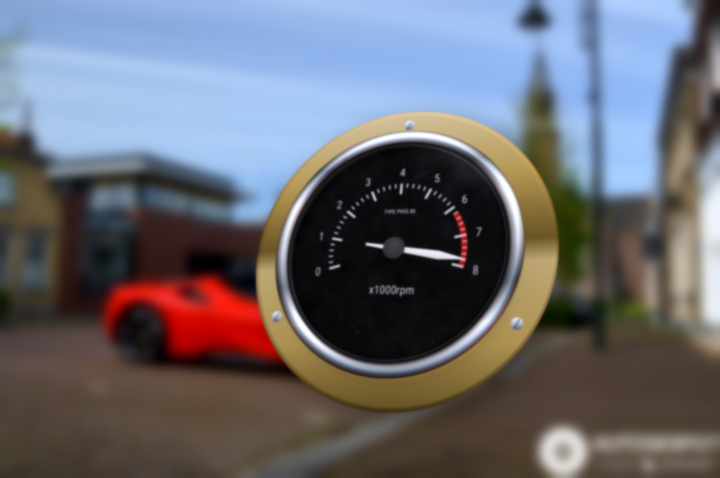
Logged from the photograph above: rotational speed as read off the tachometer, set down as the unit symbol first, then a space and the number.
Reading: rpm 7800
